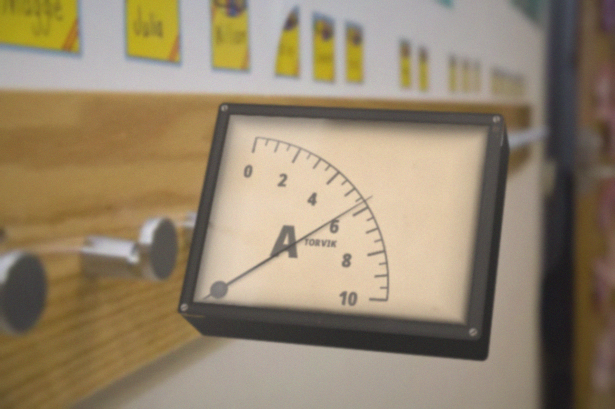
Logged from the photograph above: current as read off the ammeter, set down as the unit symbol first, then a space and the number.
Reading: A 5.75
